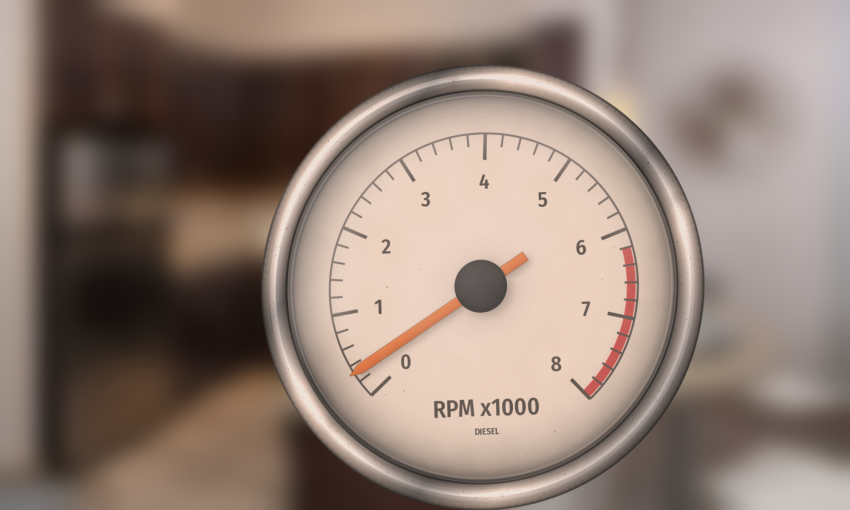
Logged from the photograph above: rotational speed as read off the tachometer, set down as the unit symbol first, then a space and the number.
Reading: rpm 300
